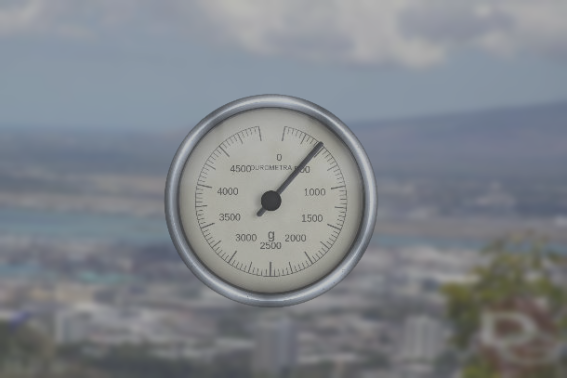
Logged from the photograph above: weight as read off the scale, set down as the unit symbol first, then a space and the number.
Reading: g 450
